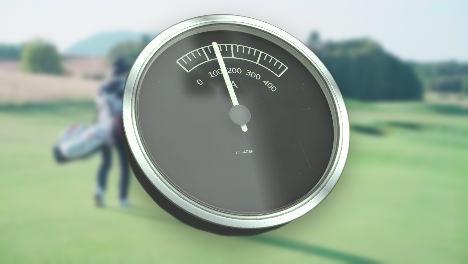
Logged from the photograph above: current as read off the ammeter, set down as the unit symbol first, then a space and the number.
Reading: A 140
